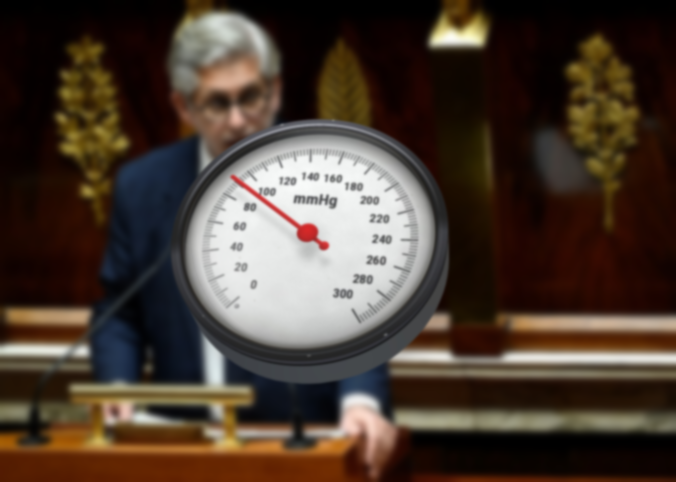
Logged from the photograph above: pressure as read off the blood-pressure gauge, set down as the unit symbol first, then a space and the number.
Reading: mmHg 90
